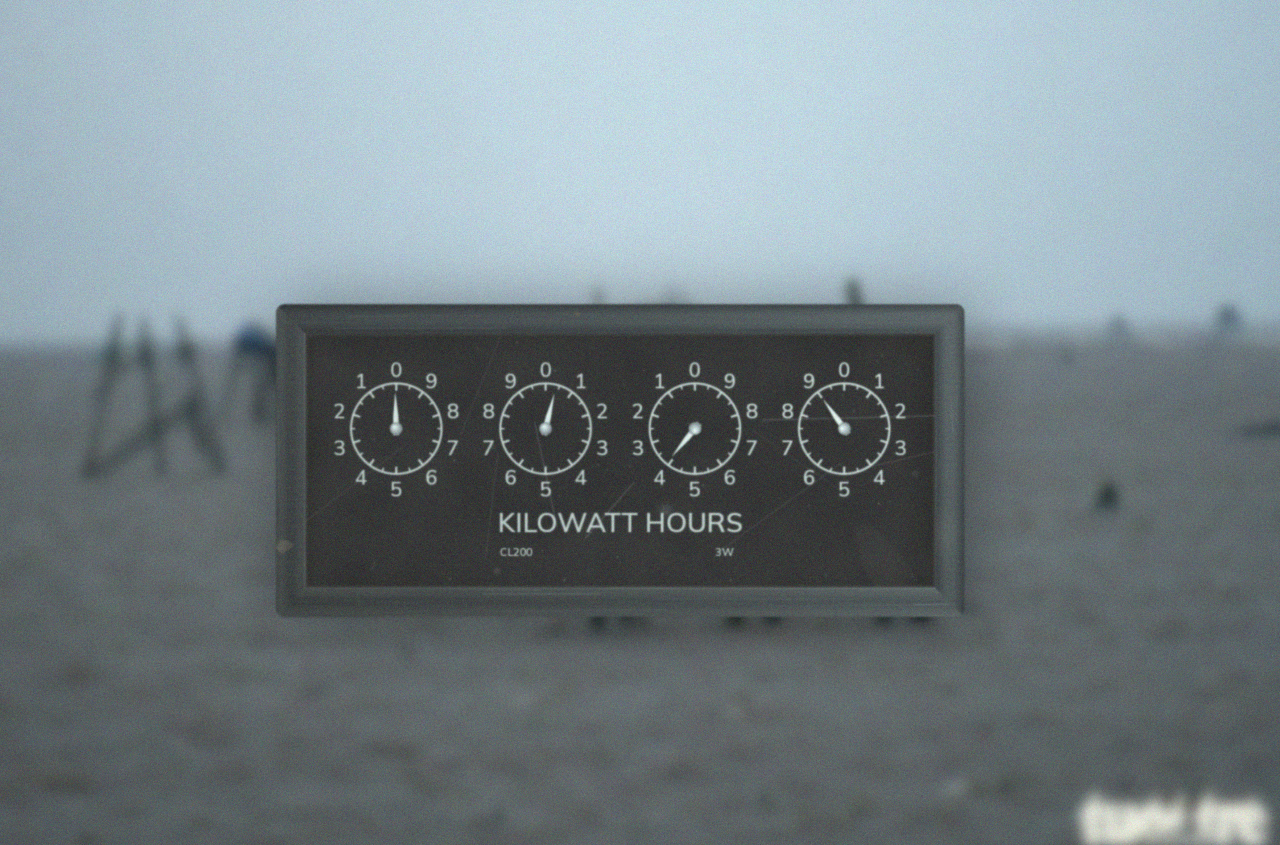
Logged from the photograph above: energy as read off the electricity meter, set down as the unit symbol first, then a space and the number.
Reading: kWh 39
